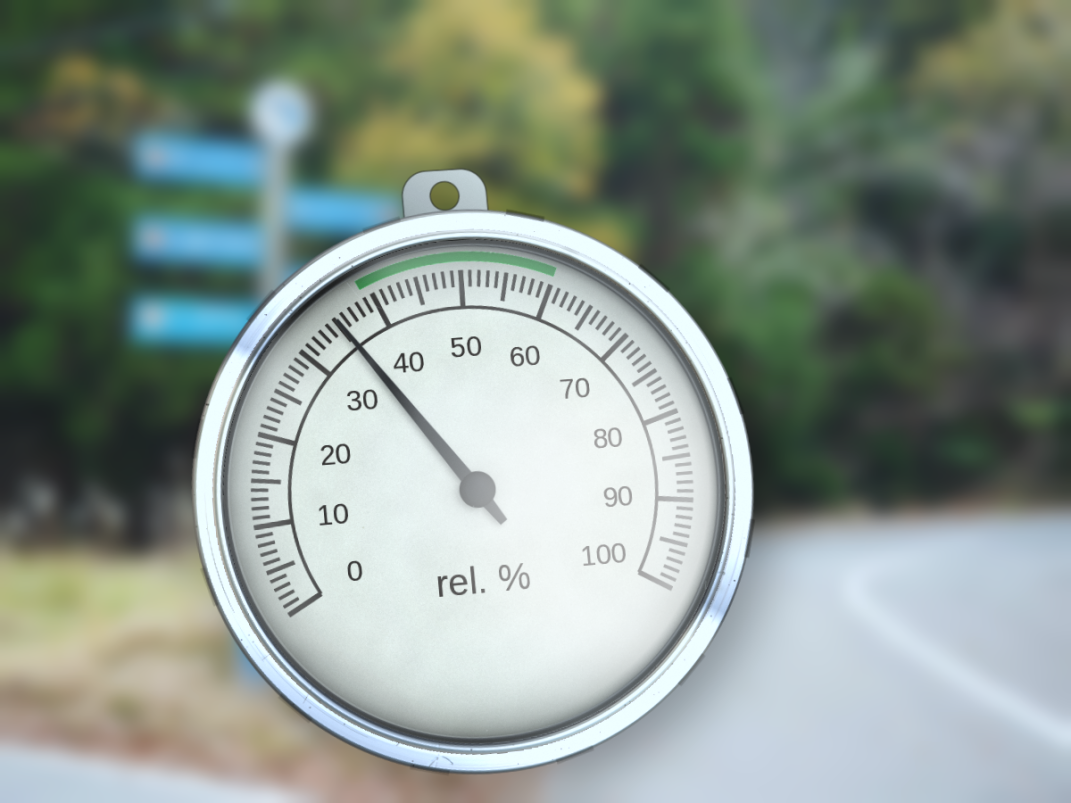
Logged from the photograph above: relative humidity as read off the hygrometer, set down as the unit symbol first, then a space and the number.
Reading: % 35
